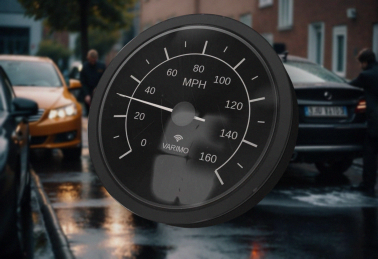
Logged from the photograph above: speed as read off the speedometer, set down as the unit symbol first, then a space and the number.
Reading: mph 30
